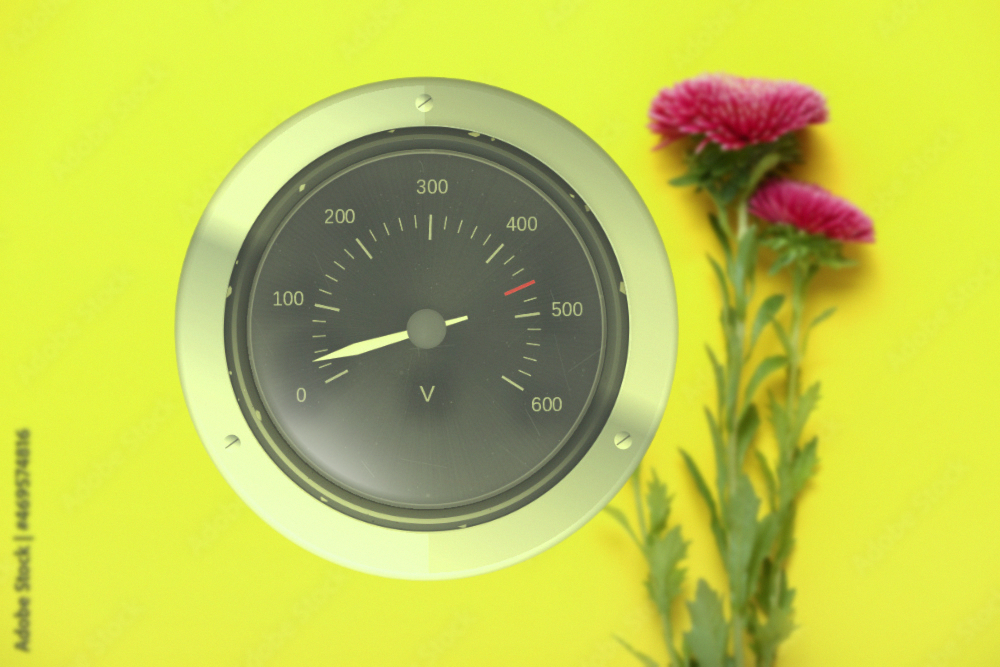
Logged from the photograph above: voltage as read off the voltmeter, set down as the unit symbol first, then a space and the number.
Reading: V 30
